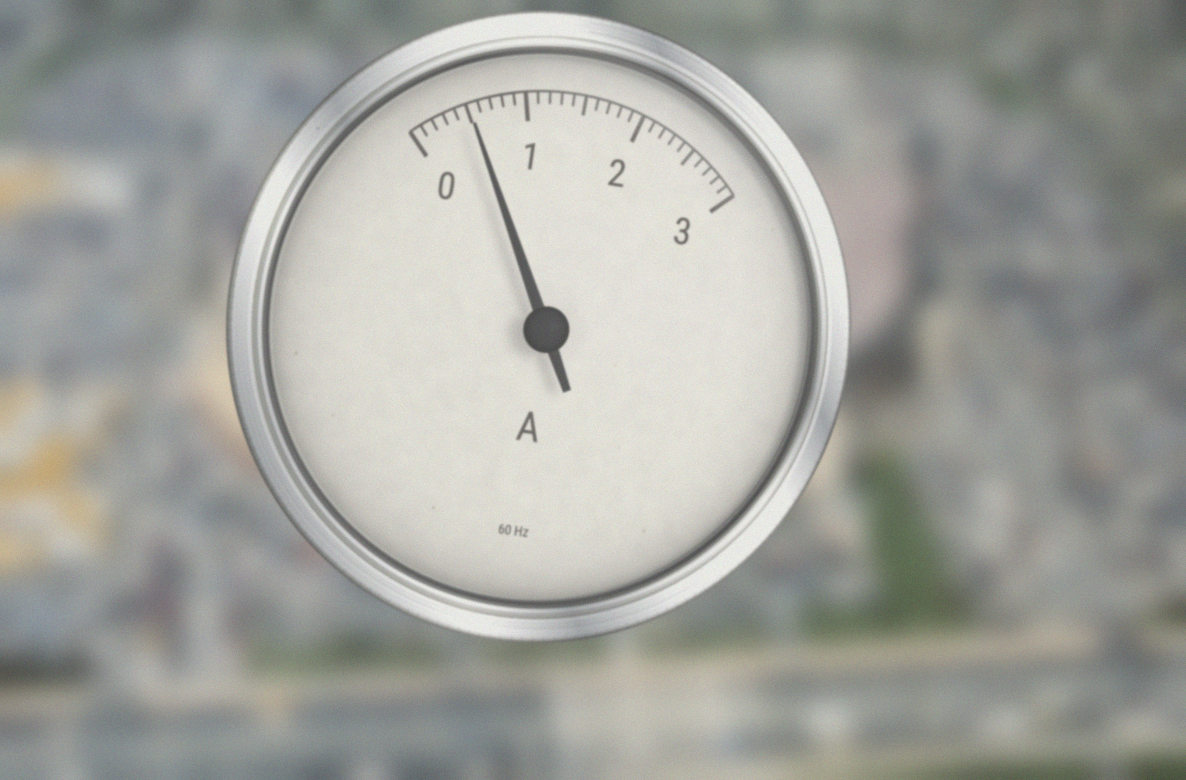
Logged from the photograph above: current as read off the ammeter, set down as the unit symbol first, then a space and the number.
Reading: A 0.5
